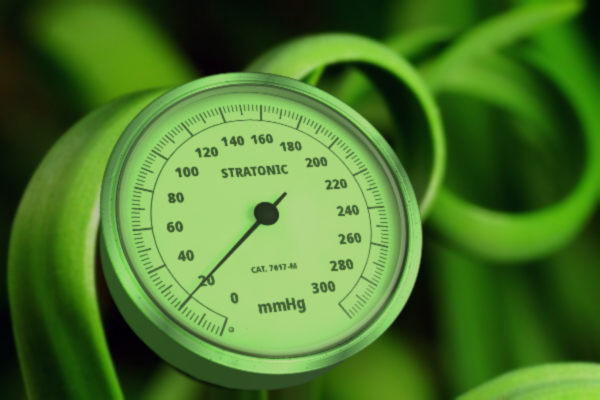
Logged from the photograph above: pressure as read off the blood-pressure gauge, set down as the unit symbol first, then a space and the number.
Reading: mmHg 20
